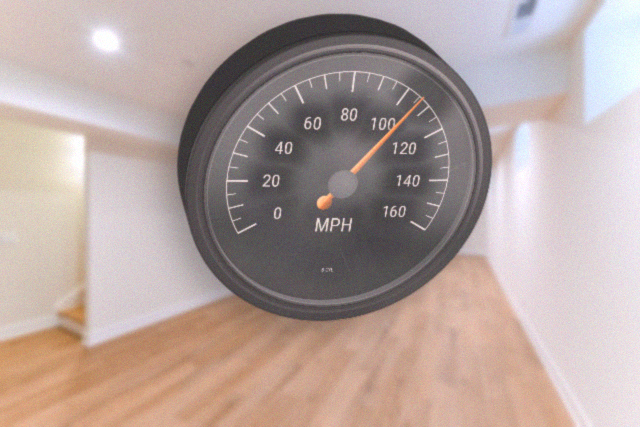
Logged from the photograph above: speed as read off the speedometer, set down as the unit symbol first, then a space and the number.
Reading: mph 105
